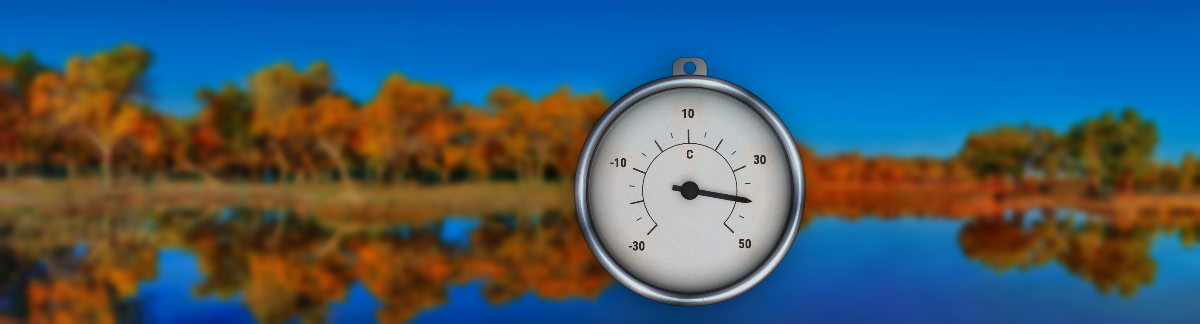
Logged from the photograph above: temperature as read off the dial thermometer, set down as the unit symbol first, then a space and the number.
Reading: °C 40
